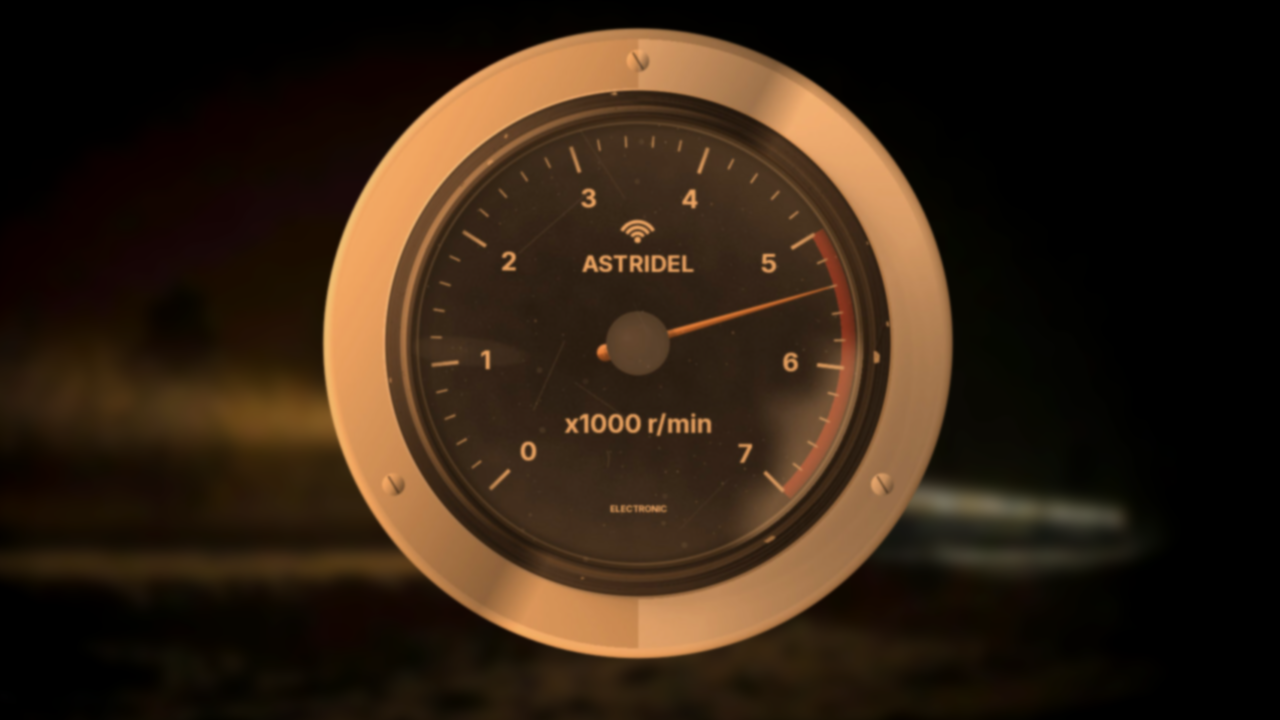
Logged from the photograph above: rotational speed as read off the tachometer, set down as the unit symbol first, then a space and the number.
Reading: rpm 5400
